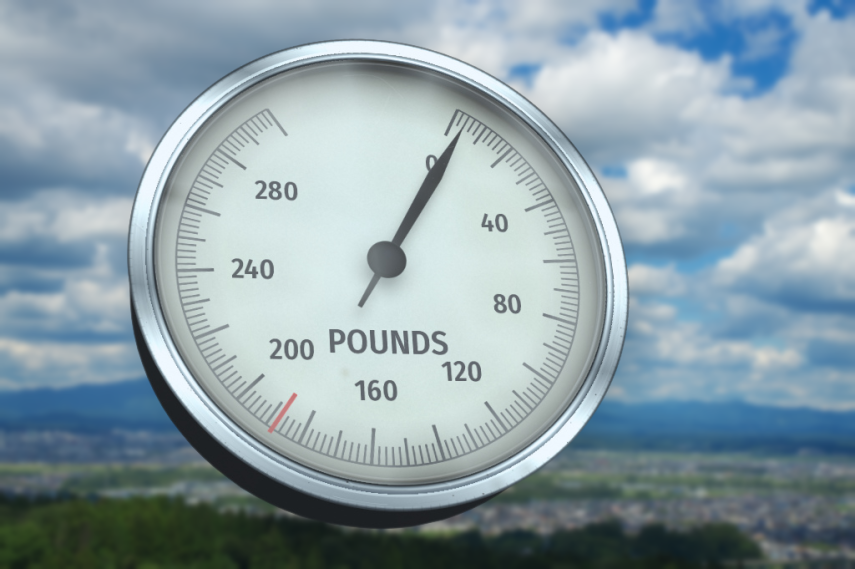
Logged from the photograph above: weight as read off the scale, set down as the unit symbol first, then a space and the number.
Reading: lb 4
